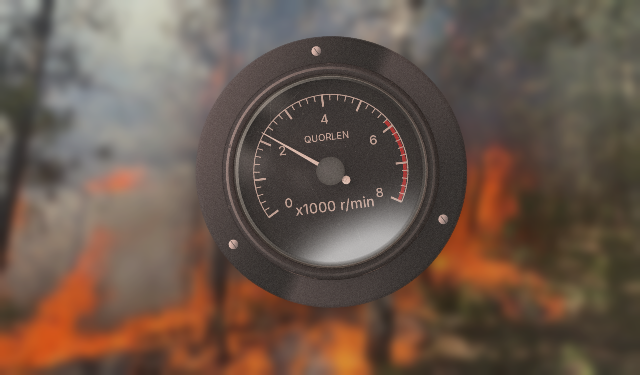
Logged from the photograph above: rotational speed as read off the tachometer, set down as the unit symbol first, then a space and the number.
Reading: rpm 2200
